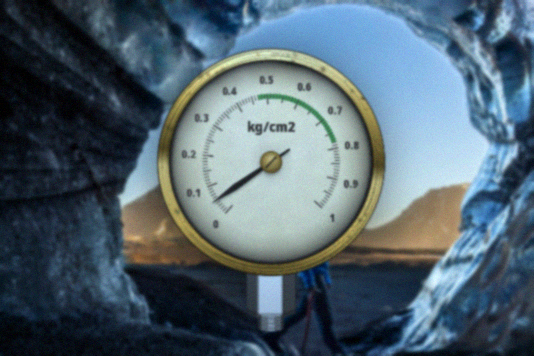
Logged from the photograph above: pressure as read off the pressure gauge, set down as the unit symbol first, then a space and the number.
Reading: kg/cm² 0.05
